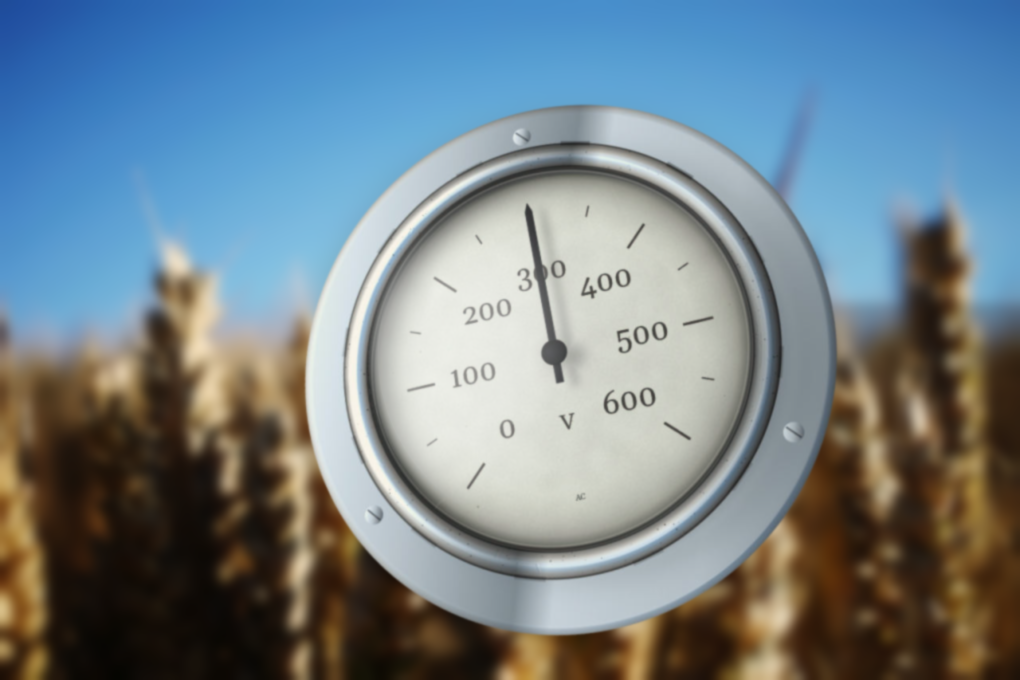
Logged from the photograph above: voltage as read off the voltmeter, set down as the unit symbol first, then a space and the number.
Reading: V 300
